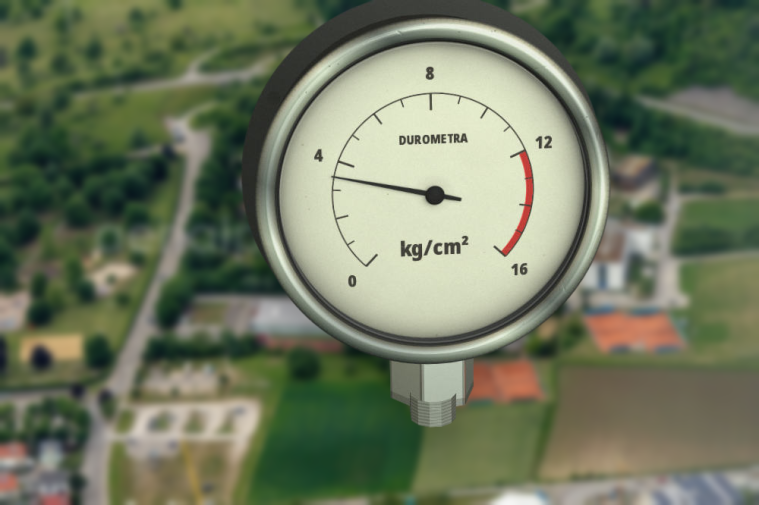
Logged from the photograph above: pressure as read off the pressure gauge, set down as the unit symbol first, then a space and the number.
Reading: kg/cm² 3.5
